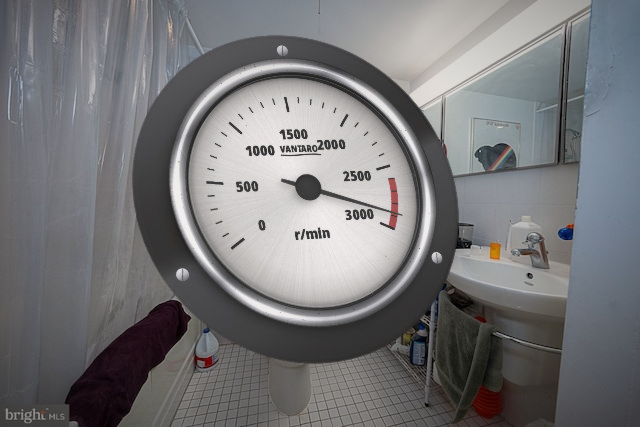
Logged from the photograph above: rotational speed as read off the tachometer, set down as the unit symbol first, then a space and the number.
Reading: rpm 2900
